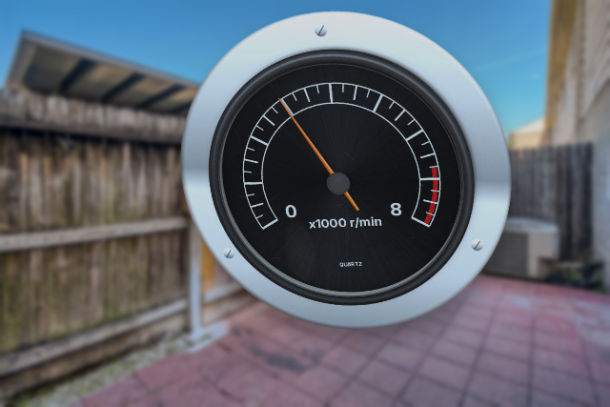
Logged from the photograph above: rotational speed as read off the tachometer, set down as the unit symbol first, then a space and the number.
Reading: rpm 3000
